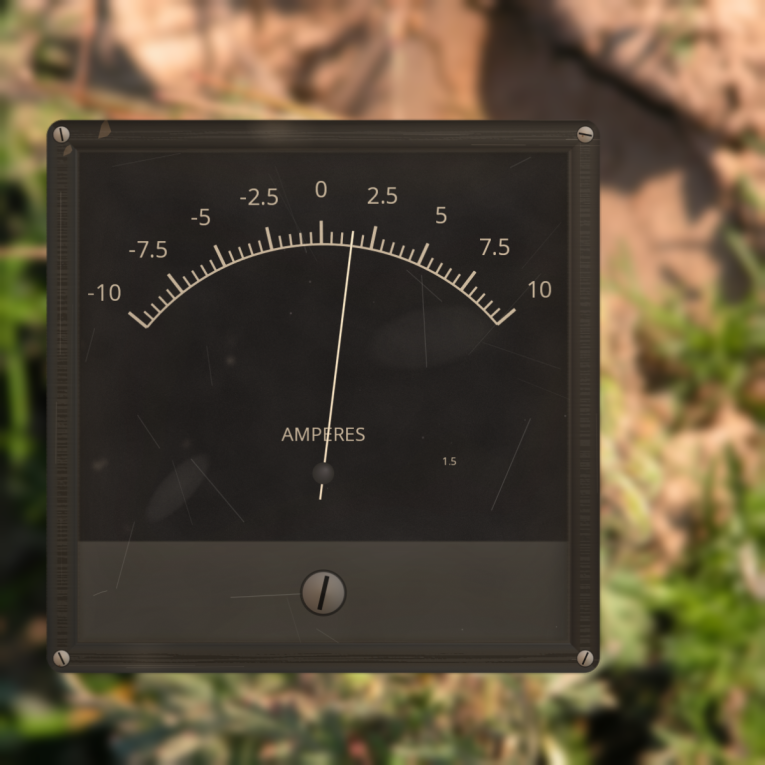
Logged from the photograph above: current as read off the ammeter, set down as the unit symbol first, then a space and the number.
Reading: A 1.5
